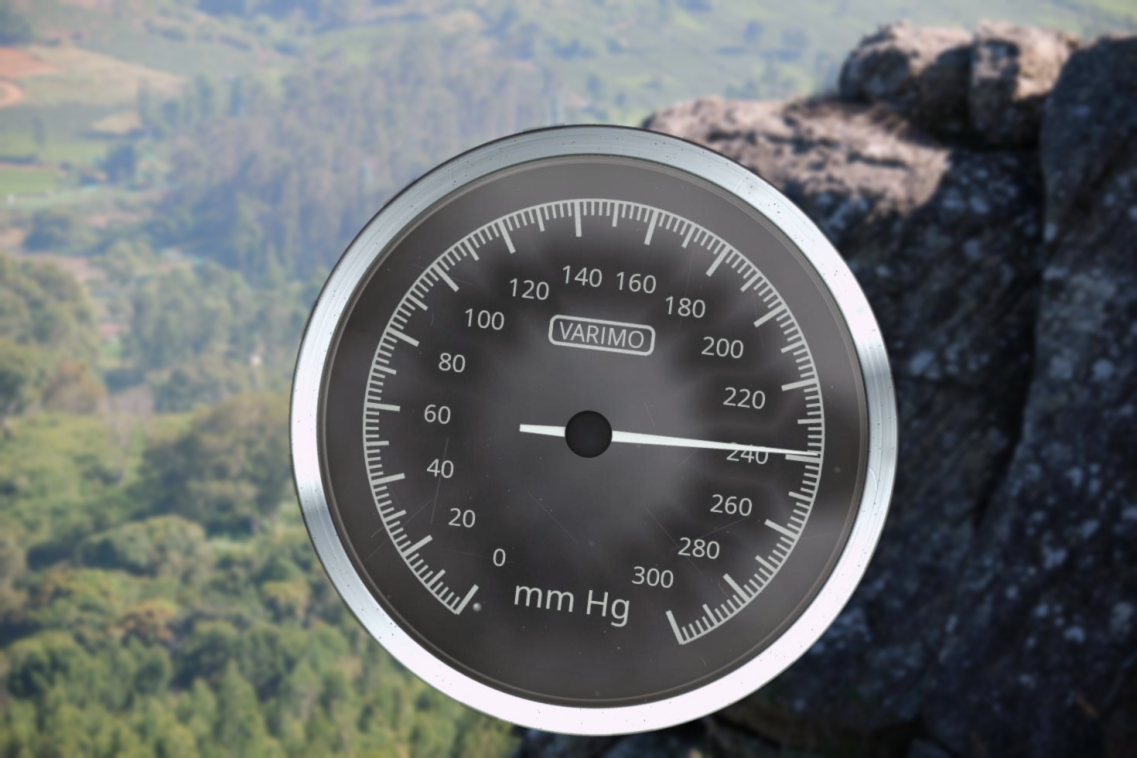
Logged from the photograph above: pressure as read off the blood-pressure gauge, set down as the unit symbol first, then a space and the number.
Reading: mmHg 238
